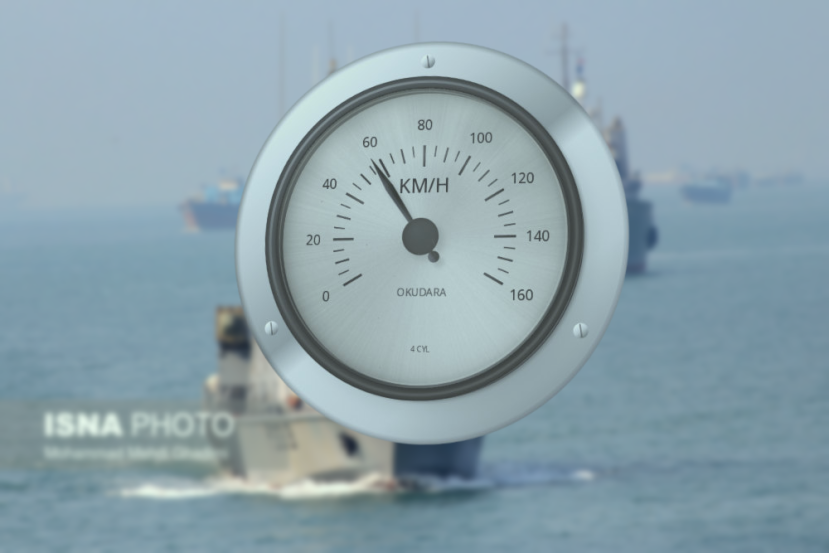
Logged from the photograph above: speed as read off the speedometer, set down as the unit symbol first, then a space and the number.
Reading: km/h 57.5
